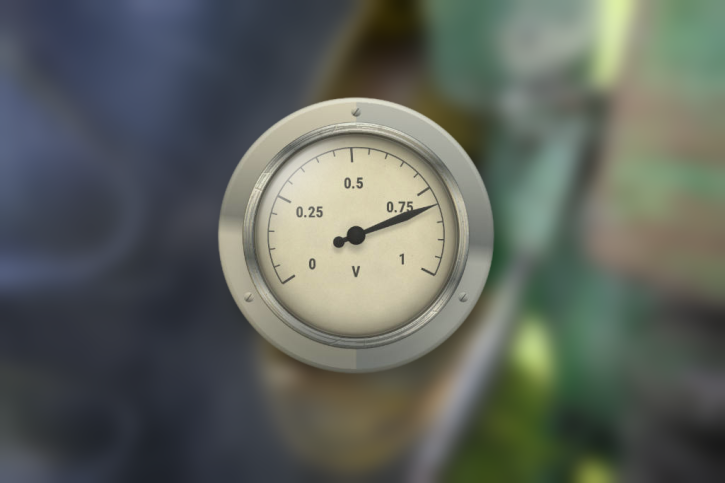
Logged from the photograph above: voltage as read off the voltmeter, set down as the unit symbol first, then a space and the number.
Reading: V 0.8
